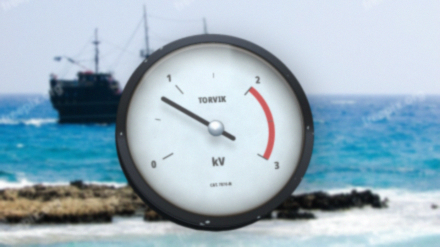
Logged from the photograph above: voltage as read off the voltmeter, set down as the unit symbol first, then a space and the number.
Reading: kV 0.75
